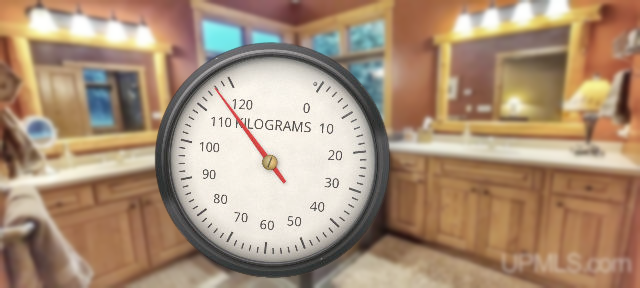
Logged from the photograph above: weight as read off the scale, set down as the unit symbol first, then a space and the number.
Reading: kg 116
